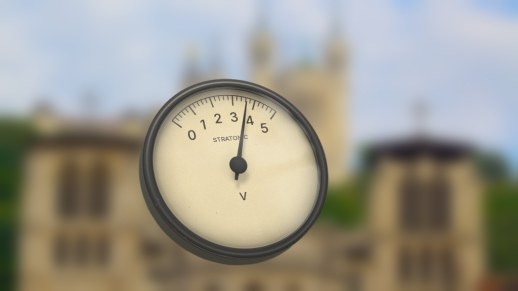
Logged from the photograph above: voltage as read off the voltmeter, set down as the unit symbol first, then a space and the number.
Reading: V 3.6
